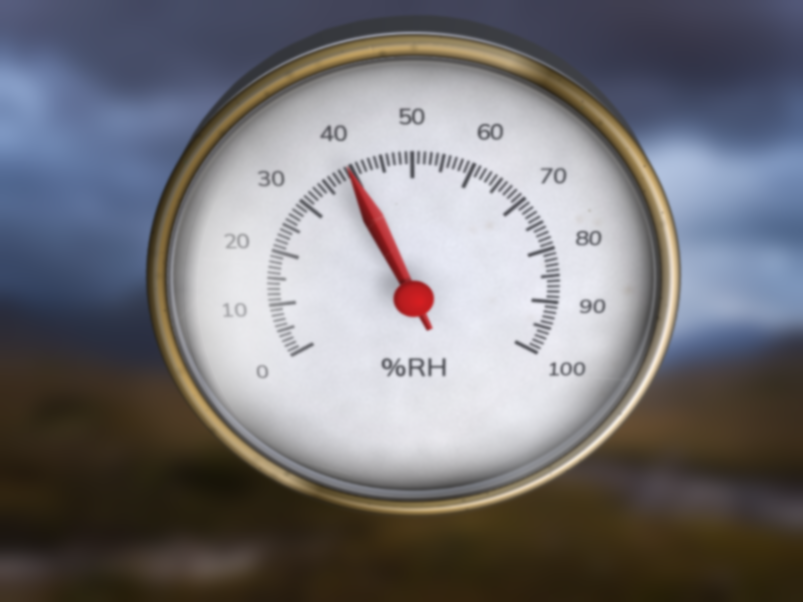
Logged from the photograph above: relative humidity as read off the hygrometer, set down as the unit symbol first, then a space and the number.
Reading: % 40
